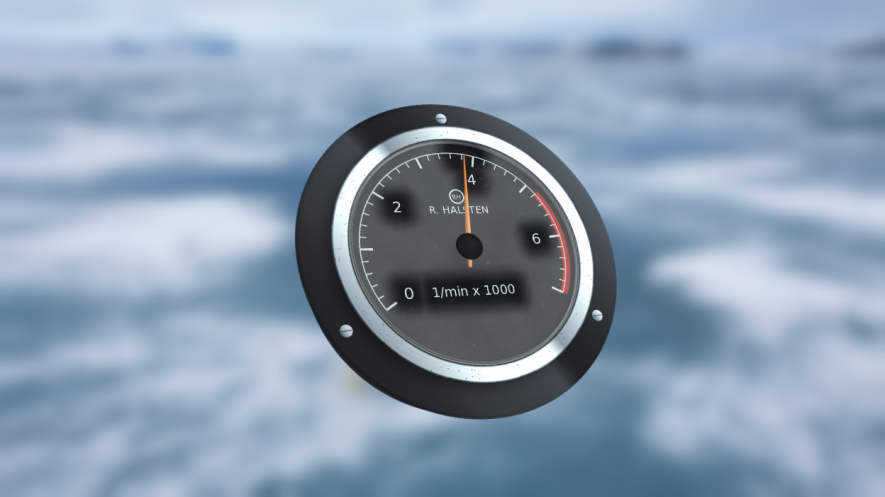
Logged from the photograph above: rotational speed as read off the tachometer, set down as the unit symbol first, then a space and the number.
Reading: rpm 3800
